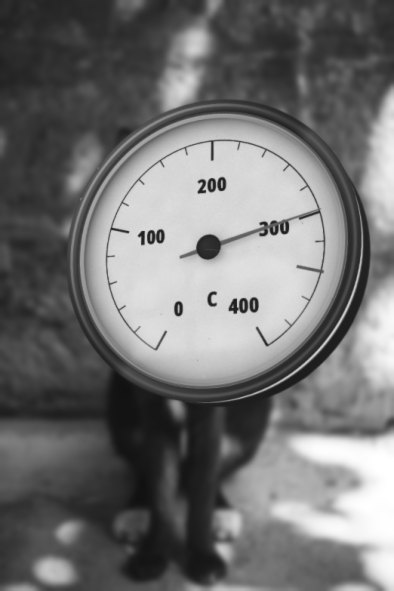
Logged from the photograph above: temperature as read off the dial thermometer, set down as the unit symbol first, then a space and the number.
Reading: °C 300
